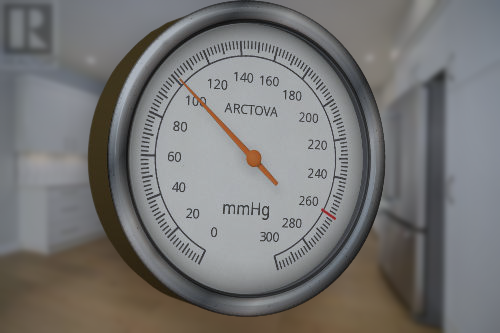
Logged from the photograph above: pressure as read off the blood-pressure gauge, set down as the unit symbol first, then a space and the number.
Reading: mmHg 100
